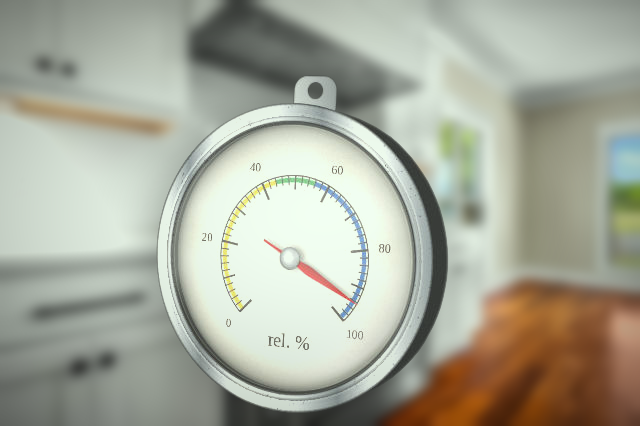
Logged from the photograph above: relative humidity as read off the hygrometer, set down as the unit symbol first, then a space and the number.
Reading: % 94
